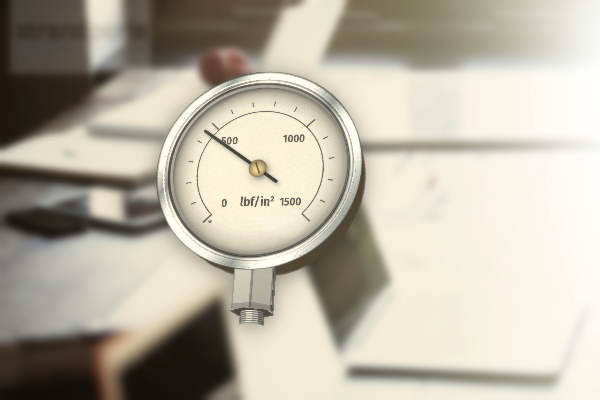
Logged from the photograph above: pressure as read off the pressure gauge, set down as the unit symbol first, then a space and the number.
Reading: psi 450
